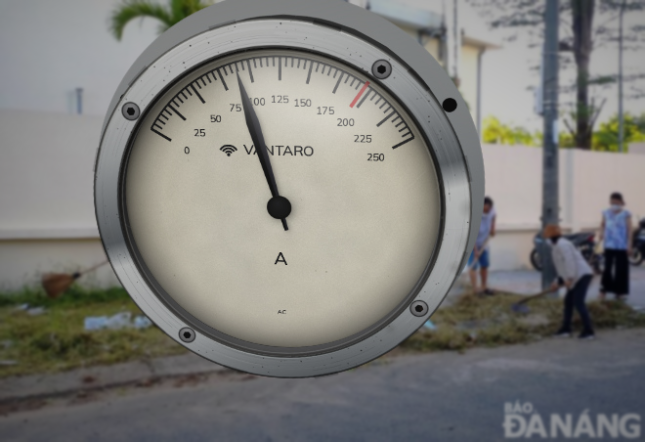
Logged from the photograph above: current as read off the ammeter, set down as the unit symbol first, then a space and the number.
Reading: A 90
